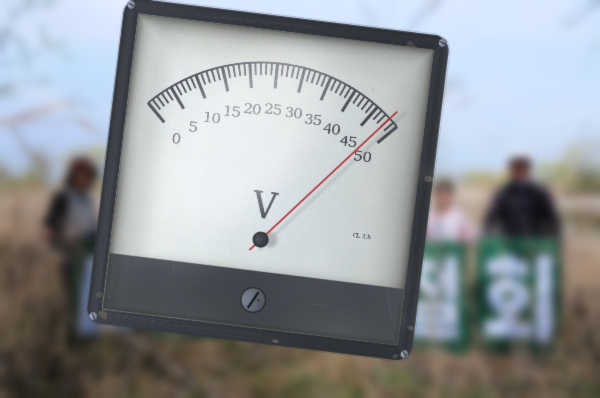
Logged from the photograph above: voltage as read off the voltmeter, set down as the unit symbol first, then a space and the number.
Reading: V 48
